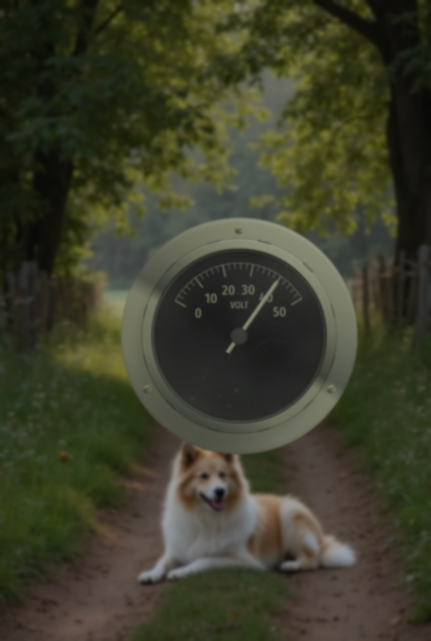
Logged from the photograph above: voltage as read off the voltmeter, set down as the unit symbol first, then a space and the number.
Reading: V 40
